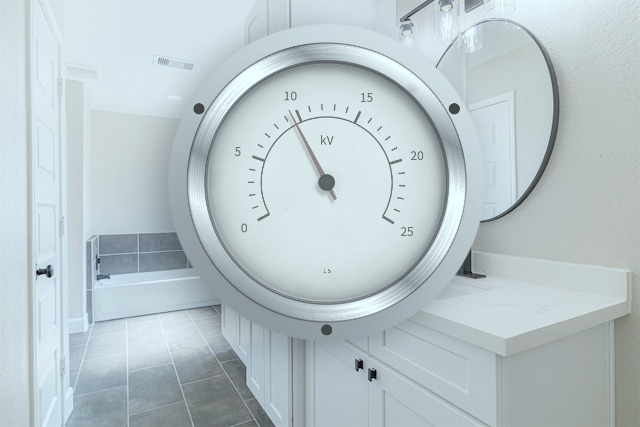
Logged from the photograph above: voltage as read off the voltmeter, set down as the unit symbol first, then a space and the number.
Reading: kV 9.5
